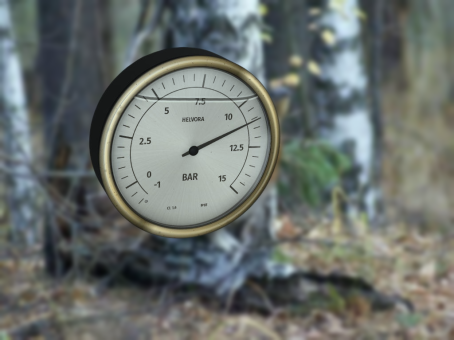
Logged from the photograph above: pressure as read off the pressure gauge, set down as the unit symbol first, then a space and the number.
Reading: bar 11
